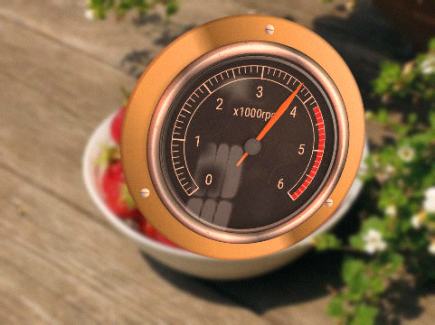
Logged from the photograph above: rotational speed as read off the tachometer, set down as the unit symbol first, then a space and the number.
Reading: rpm 3700
